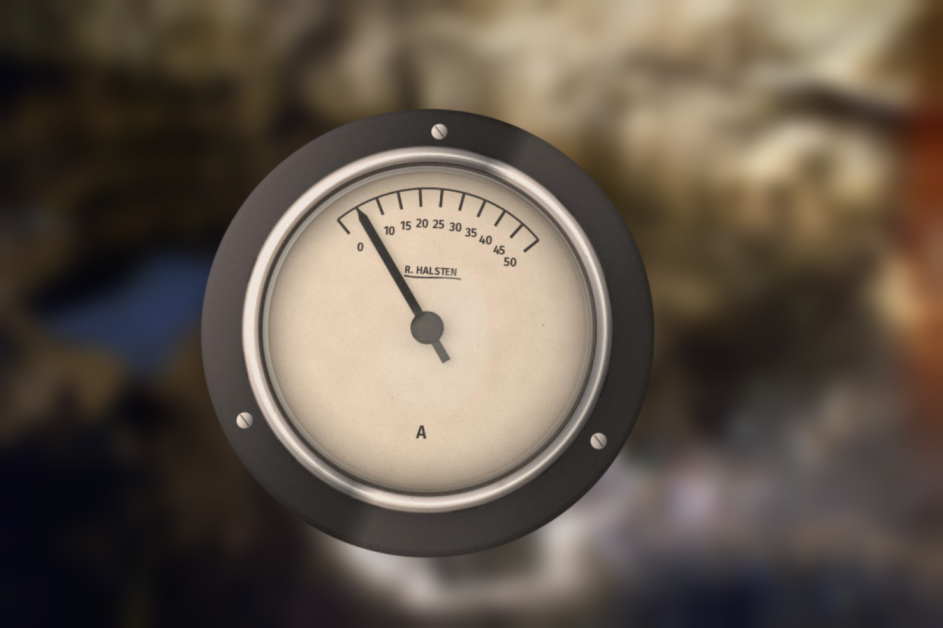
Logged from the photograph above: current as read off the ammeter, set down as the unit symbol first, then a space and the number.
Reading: A 5
